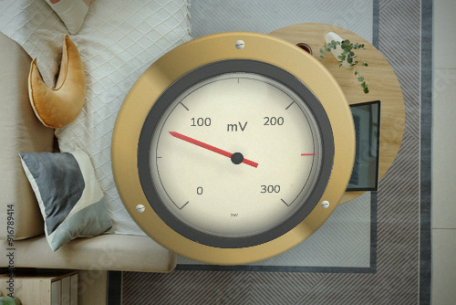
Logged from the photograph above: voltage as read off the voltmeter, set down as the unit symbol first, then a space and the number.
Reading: mV 75
